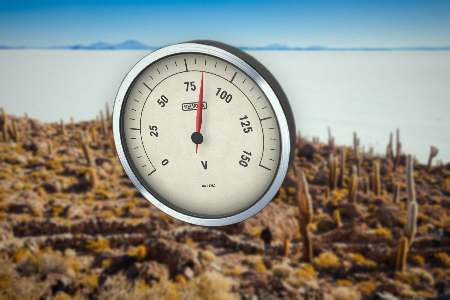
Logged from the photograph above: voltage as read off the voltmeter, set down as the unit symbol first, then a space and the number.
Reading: V 85
